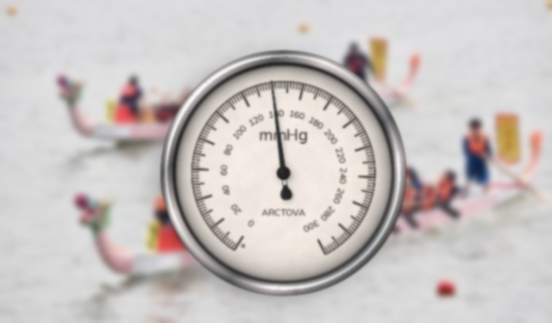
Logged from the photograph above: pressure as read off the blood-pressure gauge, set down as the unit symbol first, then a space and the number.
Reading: mmHg 140
